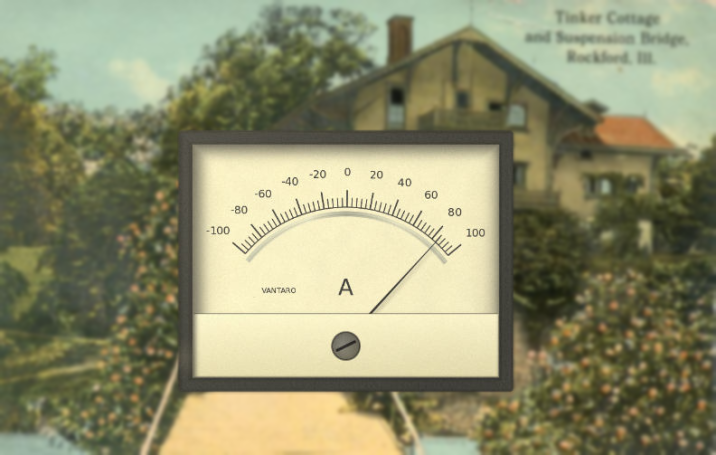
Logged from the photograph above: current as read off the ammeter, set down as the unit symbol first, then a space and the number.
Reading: A 84
